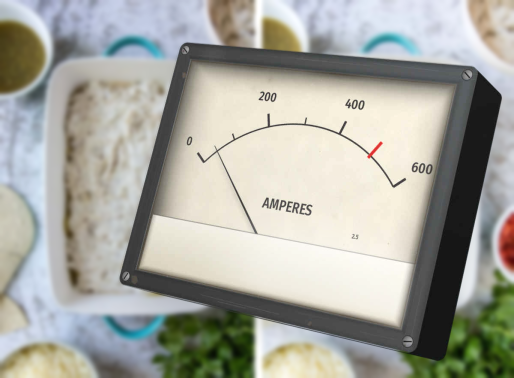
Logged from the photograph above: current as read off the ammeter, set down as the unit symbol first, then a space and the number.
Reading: A 50
